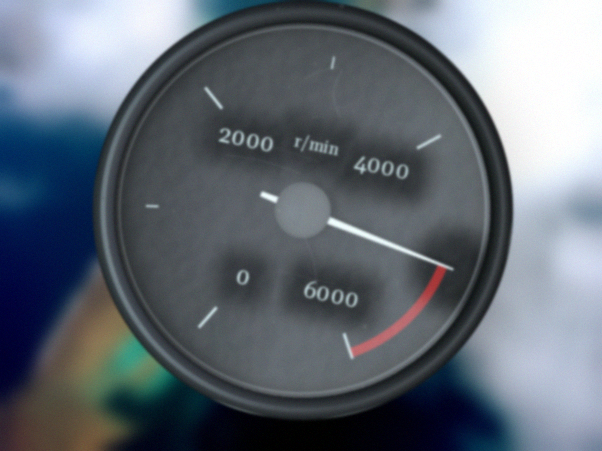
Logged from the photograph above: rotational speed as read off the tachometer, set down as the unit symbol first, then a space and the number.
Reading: rpm 5000
